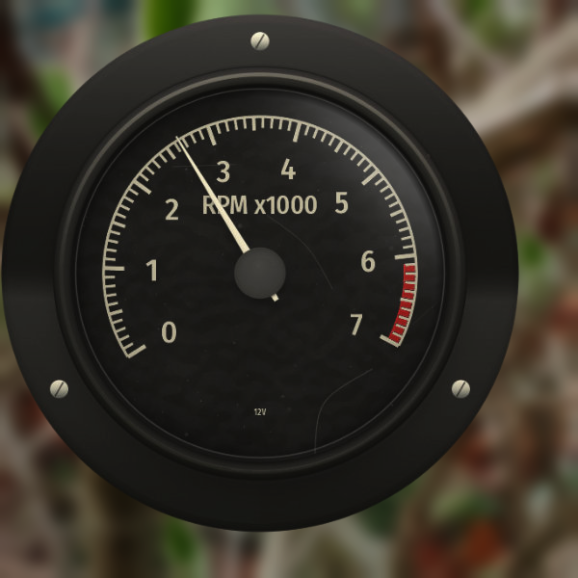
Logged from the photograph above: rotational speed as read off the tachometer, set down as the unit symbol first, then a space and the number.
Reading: rpm 2650
